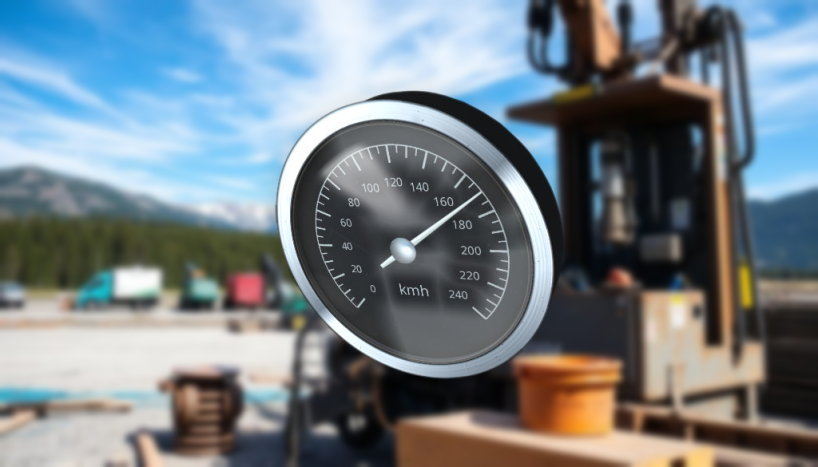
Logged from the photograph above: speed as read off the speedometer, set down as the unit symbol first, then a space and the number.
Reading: km/h 170
